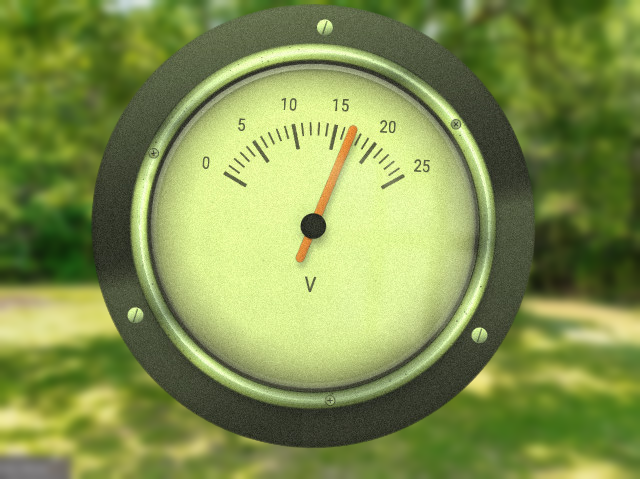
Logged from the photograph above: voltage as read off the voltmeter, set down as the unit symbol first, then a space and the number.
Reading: V 17
